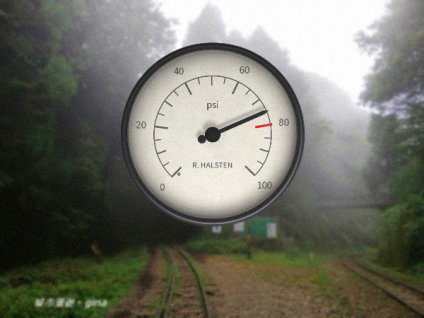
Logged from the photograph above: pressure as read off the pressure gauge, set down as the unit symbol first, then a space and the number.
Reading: psi 75
